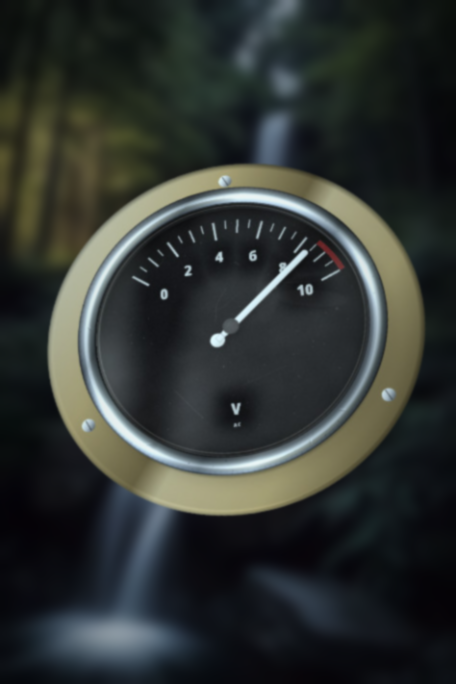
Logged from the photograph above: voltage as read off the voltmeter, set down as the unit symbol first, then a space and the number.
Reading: V 8.5
